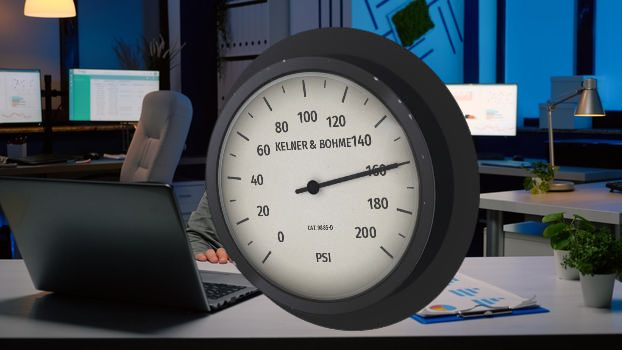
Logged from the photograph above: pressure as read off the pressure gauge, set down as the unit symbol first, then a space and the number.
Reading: psi 160
